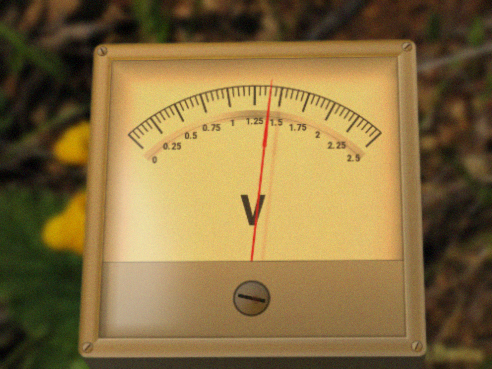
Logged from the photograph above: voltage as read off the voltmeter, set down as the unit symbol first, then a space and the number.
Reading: V 1.4
